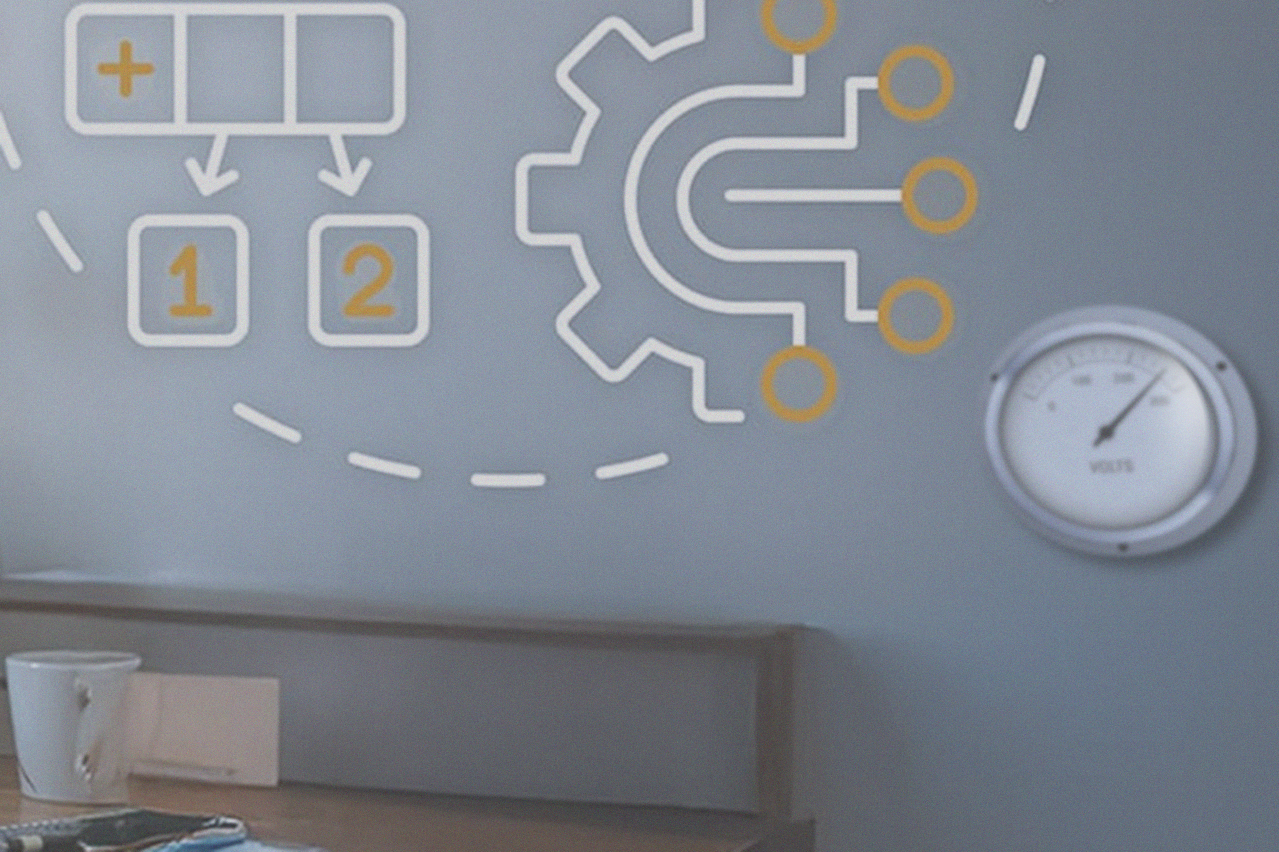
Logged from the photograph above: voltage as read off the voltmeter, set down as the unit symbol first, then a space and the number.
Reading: V 260
